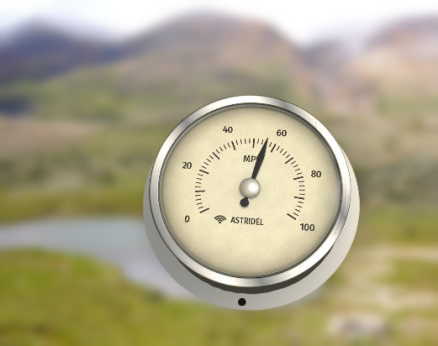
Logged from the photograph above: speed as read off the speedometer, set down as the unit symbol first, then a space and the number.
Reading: mph 56
